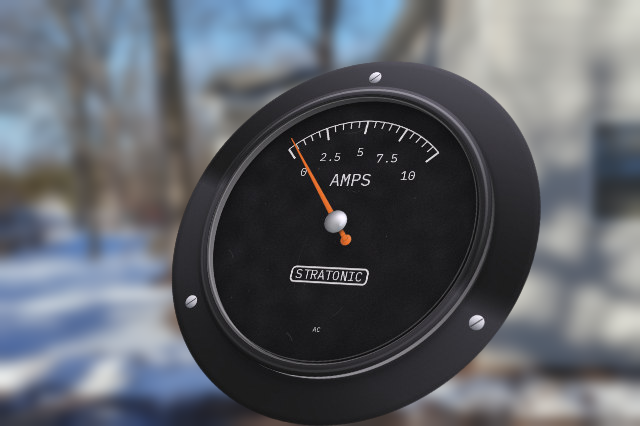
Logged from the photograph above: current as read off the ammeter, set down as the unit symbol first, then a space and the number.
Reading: A 0.5
